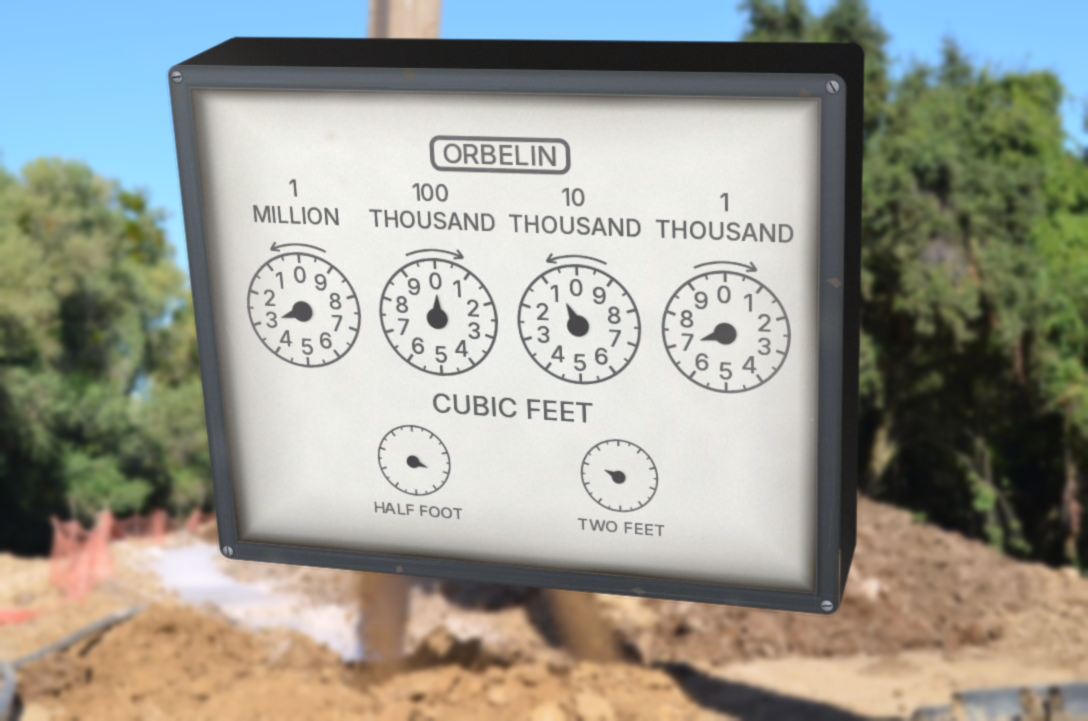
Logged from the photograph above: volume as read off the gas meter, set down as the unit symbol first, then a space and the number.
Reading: ft³ 300700
